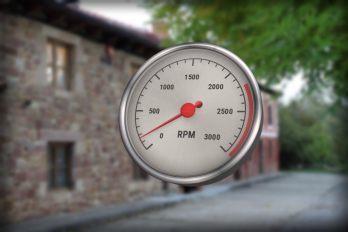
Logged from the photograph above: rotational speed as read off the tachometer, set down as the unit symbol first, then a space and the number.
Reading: rpm 150
